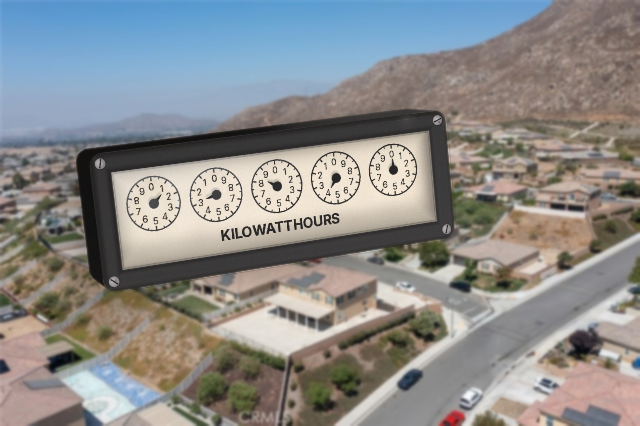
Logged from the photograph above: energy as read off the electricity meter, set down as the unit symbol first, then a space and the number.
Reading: kWh 12840
